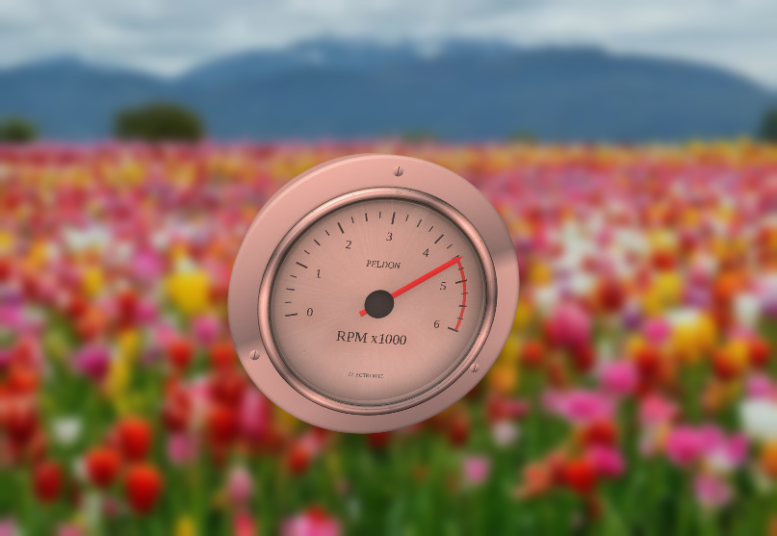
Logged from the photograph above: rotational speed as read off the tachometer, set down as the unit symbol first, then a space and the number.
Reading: rpm 4500
